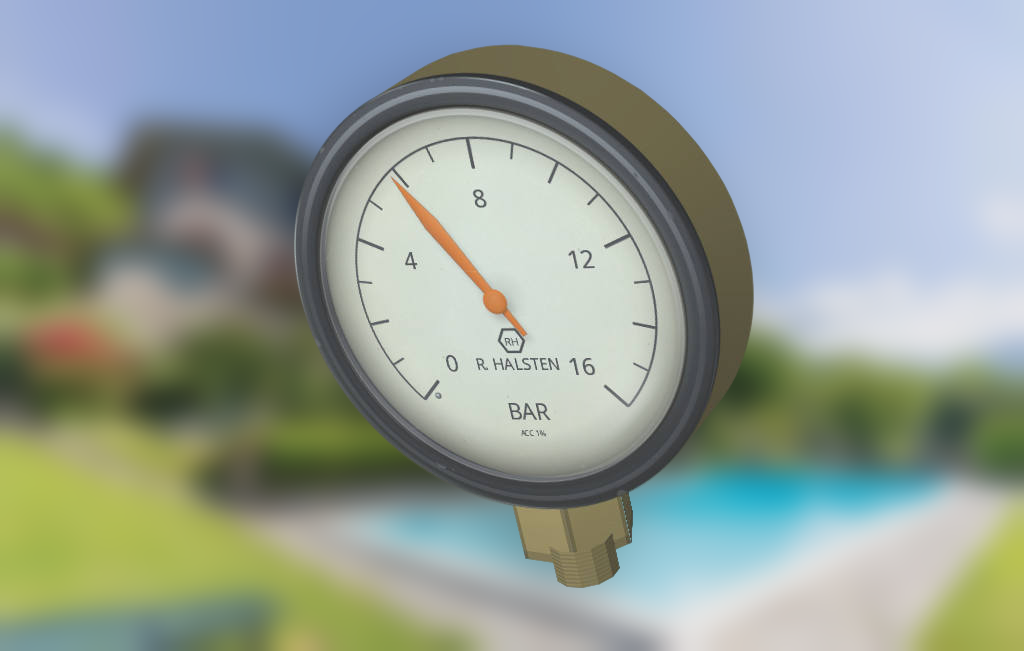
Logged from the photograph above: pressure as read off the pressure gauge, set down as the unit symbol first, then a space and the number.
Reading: bar 6
